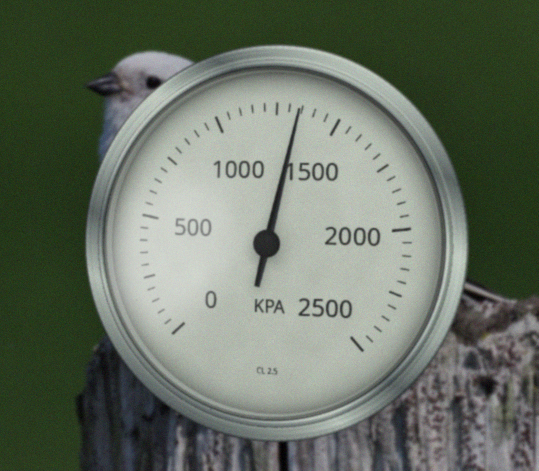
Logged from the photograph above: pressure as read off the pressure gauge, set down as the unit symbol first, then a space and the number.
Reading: kPa 1350
